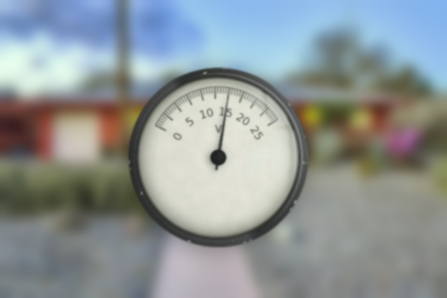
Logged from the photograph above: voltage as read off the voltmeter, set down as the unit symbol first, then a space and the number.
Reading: V 15
